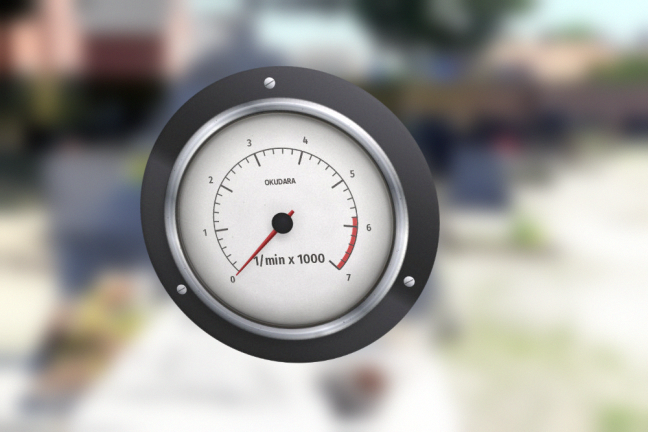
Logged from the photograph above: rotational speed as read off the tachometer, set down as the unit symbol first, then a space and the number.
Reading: rpm 0
